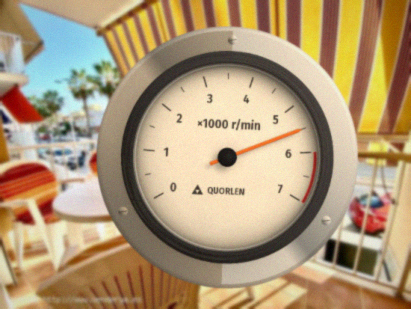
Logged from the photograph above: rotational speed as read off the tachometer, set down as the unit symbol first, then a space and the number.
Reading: rpm 5500
